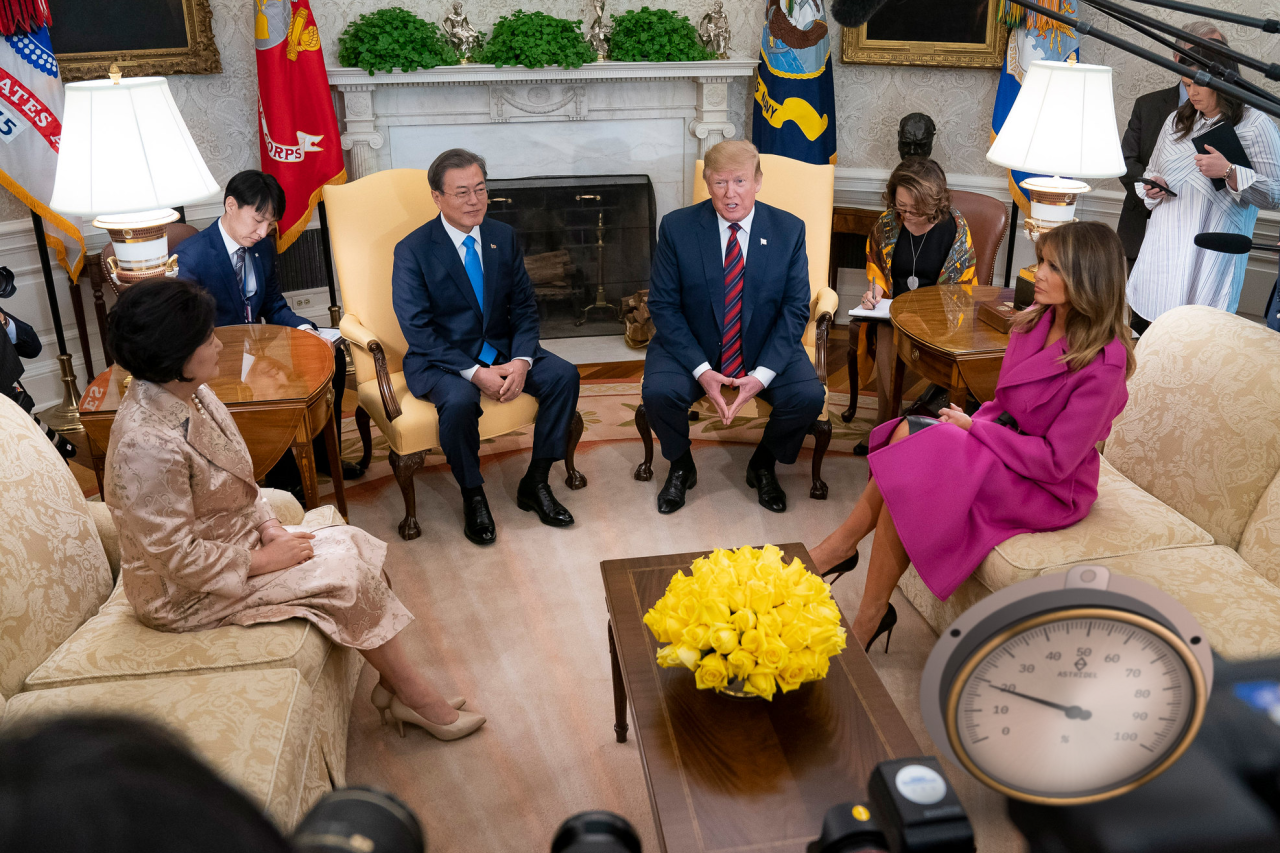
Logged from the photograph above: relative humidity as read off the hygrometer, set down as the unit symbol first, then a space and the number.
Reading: % 20
